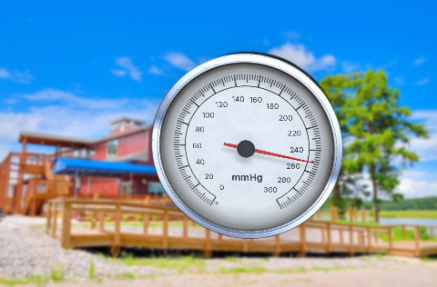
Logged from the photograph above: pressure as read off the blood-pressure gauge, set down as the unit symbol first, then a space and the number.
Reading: mmHg 250
